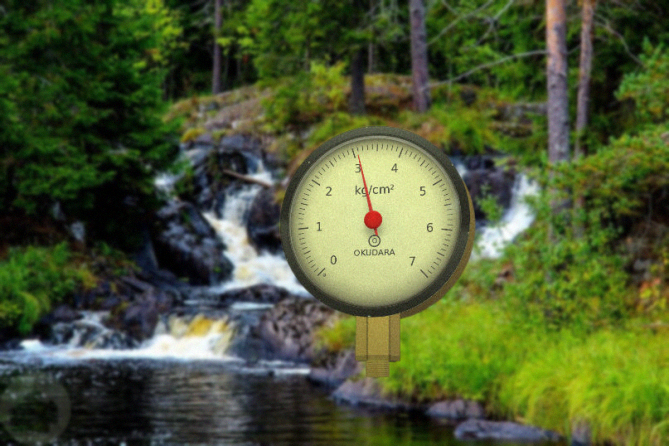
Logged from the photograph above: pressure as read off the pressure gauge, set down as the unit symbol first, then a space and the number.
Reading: kg/cm² 3.1
